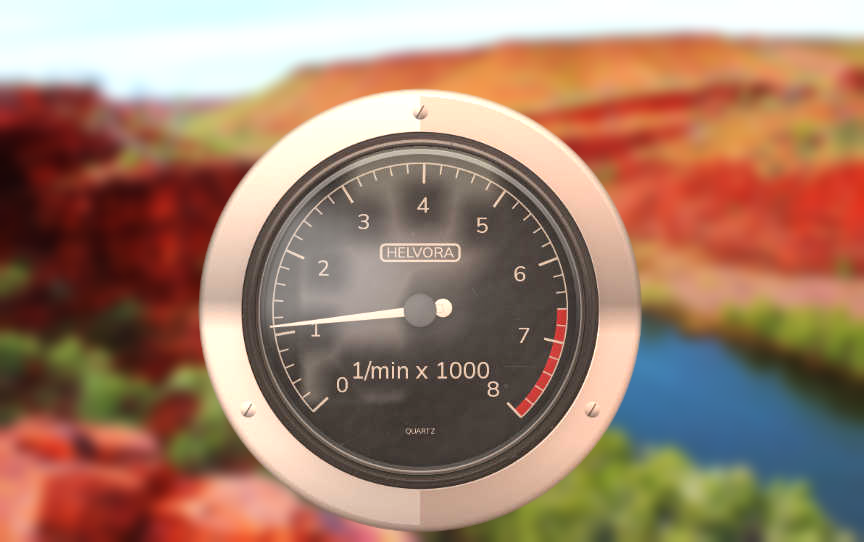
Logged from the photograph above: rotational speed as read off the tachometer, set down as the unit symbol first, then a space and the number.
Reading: rpm 1100
